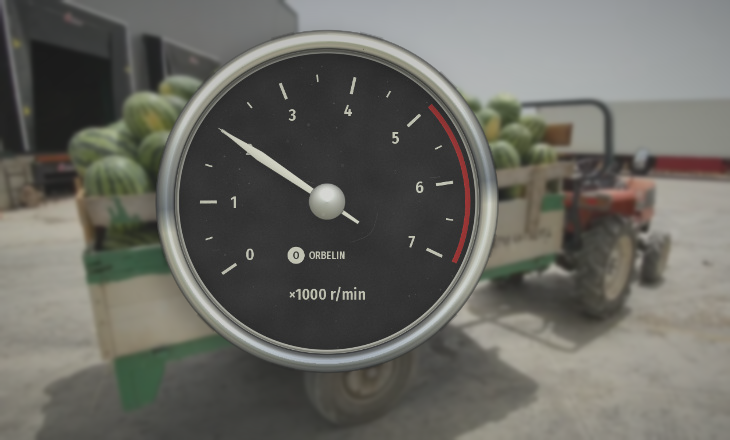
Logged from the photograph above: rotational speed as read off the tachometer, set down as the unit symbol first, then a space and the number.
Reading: rpm 2000
